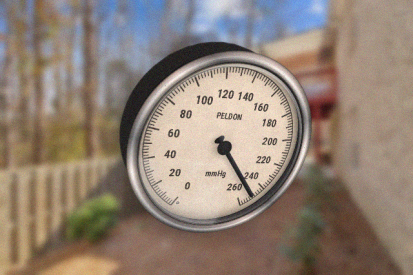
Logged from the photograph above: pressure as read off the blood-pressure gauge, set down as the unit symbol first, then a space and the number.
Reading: mmHg 250
